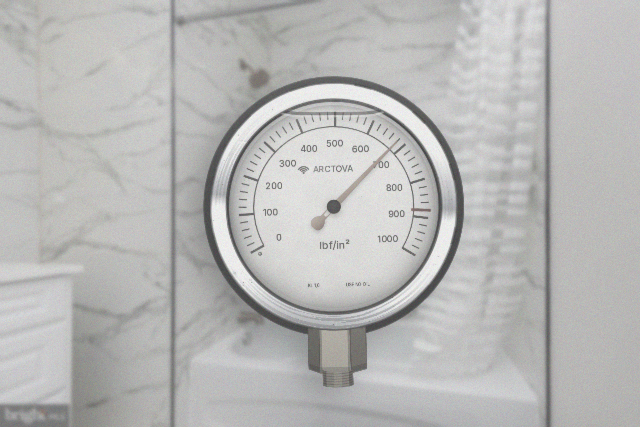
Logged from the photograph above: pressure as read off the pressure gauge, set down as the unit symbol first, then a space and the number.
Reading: psi 680
